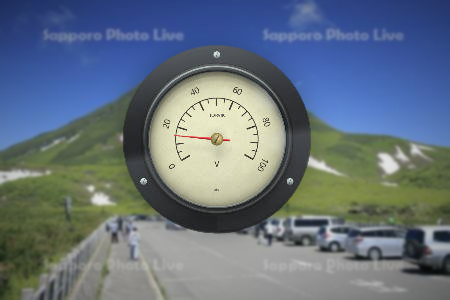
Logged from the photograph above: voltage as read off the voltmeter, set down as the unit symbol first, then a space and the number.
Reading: V 15
